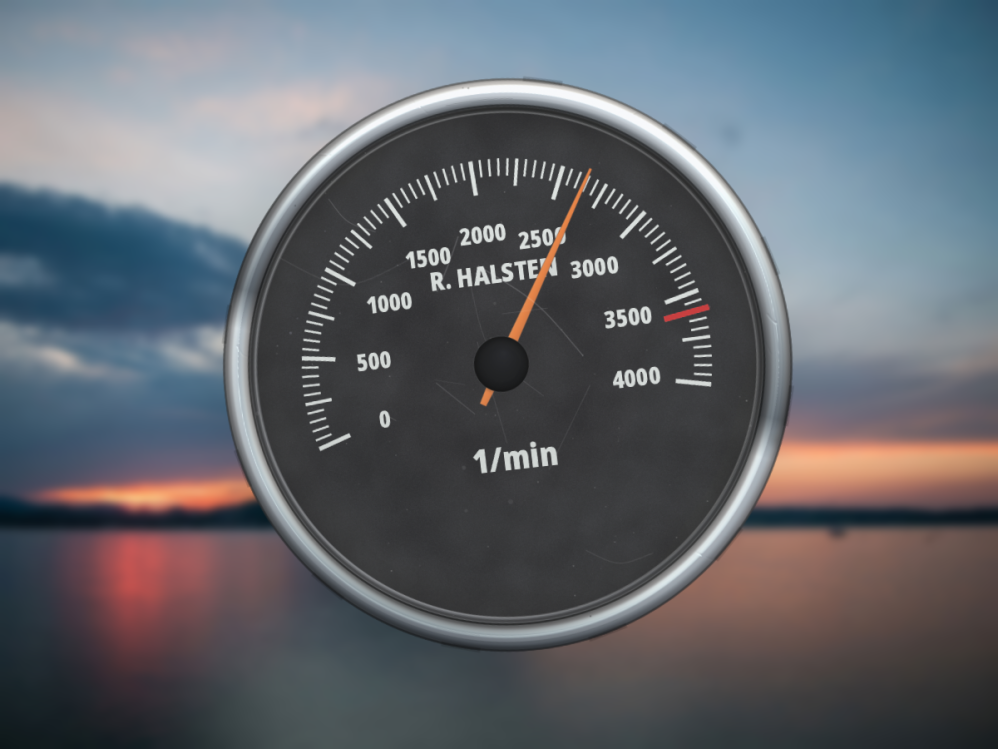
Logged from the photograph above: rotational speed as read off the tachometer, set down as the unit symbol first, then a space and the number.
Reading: rpm 2650
